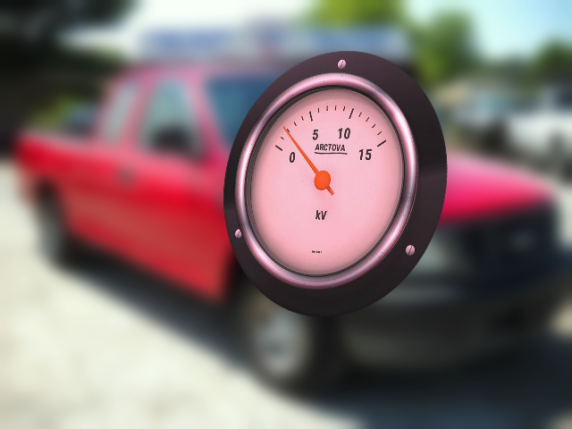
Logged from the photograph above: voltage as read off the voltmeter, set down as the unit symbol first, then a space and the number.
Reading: kV 2
